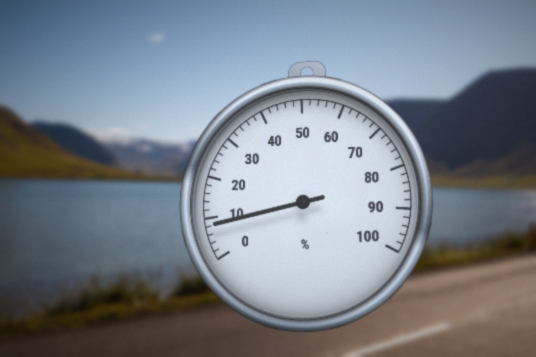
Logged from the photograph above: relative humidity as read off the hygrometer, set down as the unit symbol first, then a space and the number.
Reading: % 8
